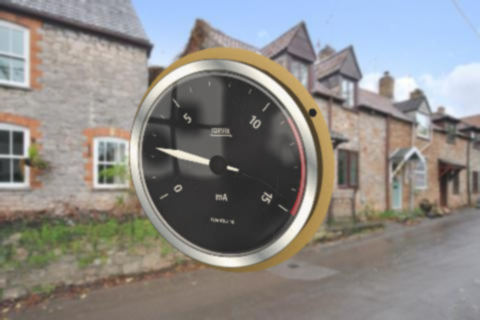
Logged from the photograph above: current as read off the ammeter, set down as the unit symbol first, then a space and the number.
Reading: mA 2.5
